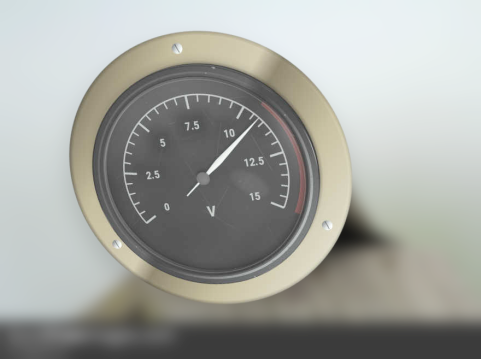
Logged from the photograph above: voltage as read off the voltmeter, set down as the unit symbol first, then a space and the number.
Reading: V 10.75
